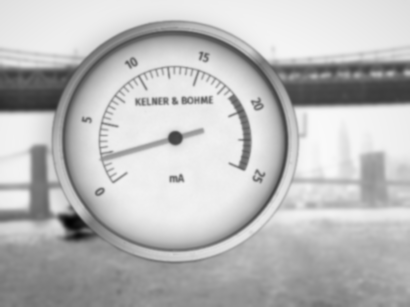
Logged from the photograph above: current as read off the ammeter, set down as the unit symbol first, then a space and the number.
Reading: mA 2
